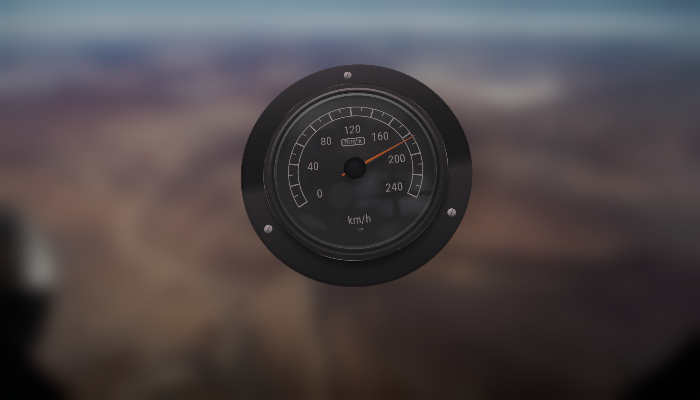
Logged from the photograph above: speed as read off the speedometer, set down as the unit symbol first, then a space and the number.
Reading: km/h 185
